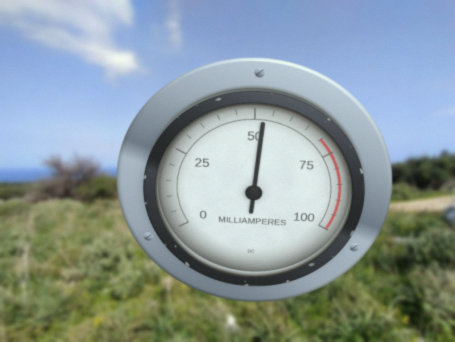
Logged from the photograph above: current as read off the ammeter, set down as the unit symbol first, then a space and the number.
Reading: mA 52.5
